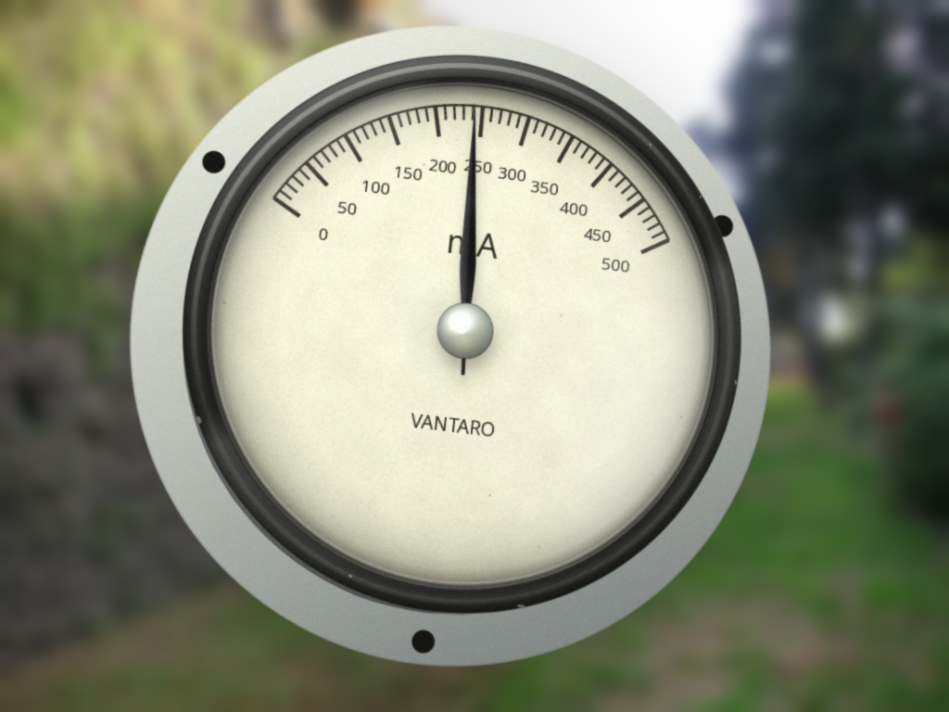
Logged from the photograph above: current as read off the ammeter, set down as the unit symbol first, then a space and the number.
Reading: mA 240
